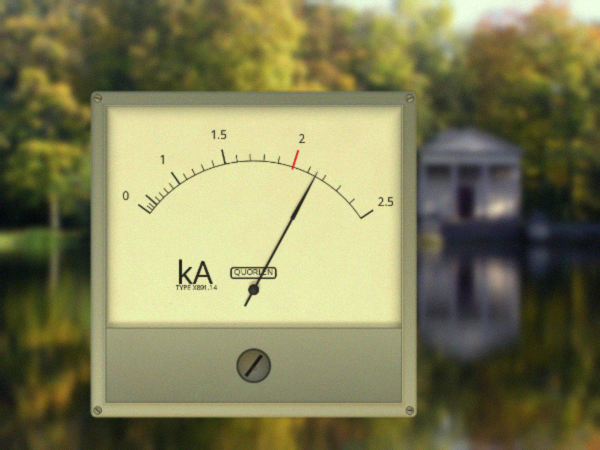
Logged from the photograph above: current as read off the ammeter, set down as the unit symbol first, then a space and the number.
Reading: kA 2.15
